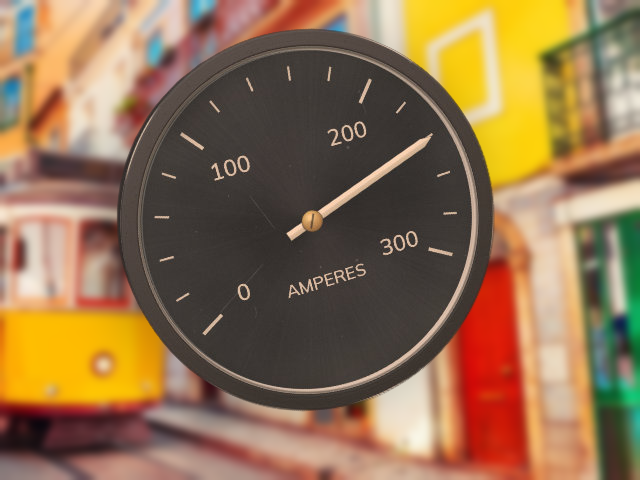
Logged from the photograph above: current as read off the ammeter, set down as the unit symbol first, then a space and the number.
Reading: A 240
